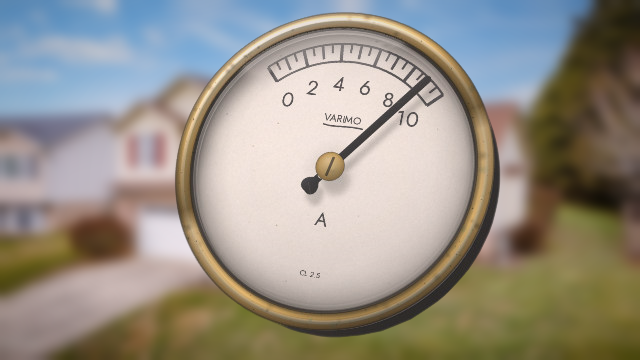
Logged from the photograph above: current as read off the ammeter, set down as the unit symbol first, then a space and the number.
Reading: A 9
